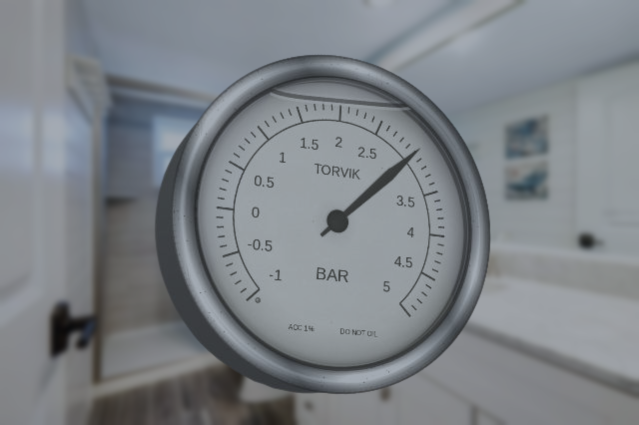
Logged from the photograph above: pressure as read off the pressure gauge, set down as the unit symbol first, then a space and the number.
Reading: bar 3
